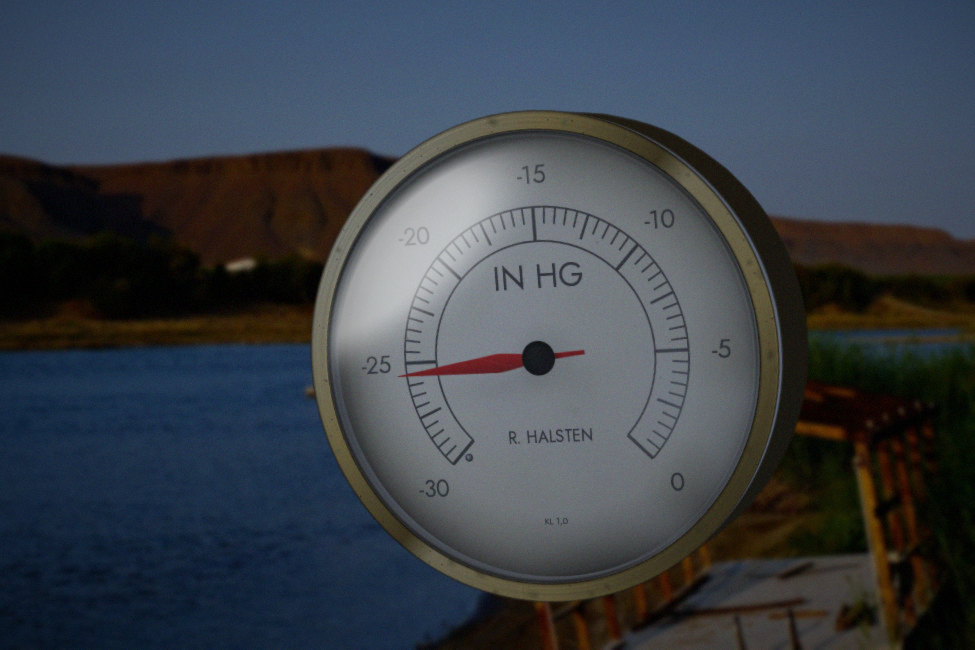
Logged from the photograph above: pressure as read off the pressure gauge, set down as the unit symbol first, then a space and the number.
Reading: inHg -25.5
